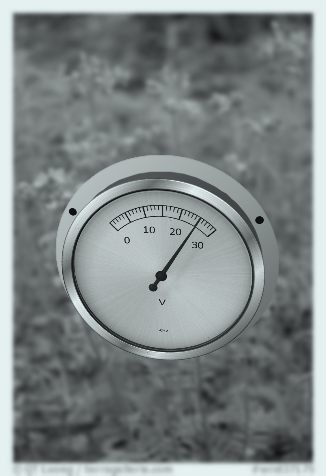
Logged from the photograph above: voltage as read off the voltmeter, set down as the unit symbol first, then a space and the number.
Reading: V 25
